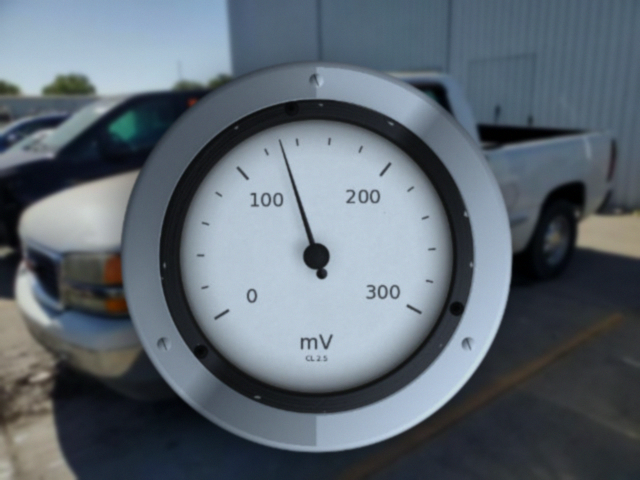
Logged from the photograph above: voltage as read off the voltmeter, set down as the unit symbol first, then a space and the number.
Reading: mV 130
